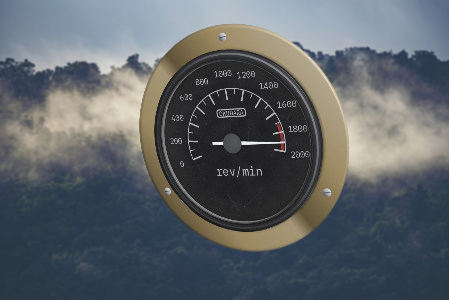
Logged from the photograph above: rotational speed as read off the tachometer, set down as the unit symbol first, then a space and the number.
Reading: rpm 1900
